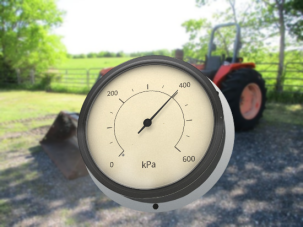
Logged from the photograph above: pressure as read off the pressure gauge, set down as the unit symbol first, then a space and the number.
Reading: kPa 400
